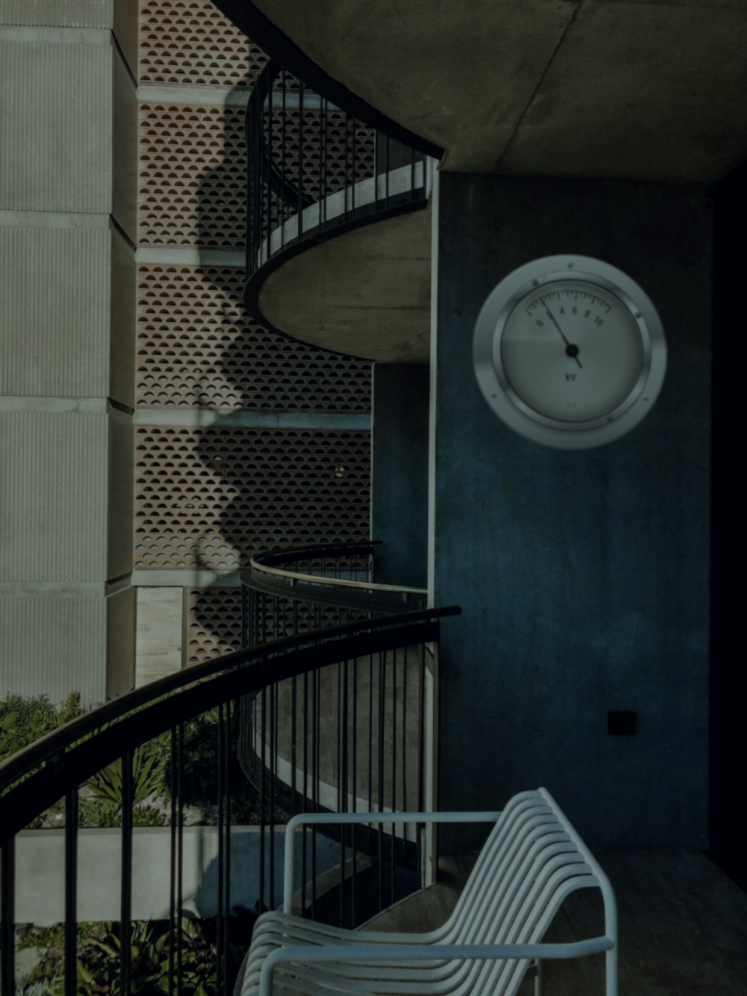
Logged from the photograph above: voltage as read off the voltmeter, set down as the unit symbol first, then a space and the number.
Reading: kV 2
